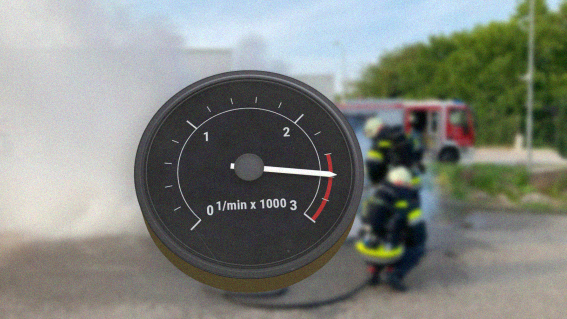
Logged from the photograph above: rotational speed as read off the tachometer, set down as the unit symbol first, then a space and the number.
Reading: rpm 2600
